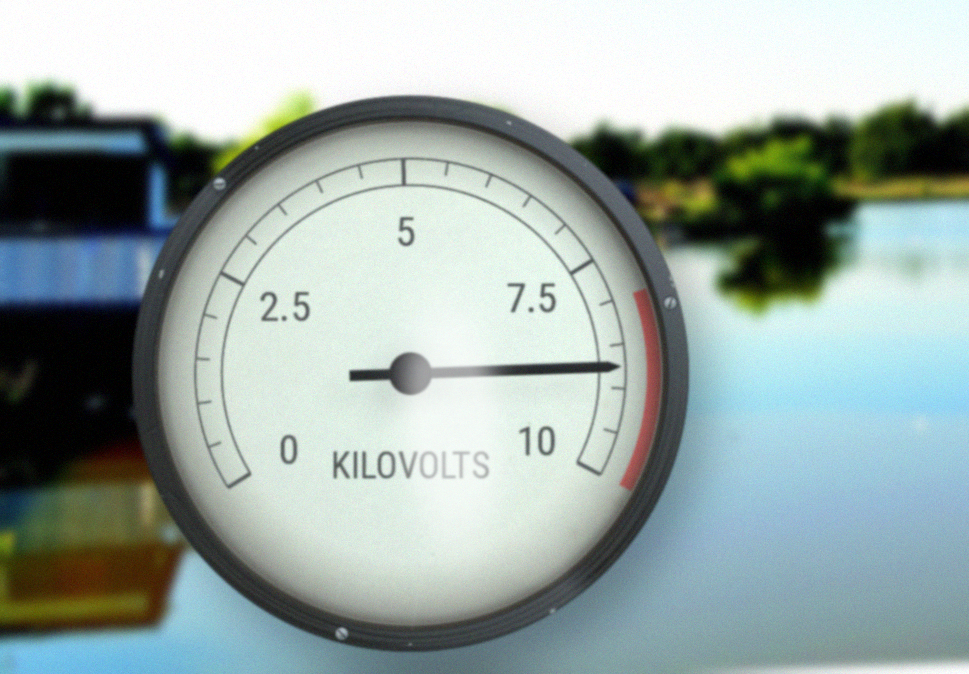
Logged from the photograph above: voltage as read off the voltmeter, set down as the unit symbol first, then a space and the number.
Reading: kV 8.75
